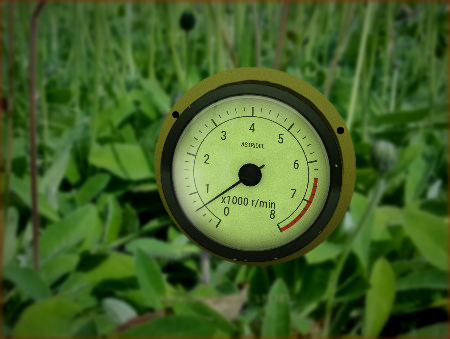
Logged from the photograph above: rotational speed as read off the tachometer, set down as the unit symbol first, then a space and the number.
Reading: rpm 600
